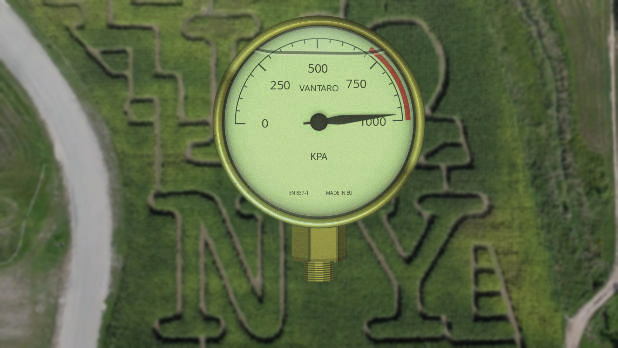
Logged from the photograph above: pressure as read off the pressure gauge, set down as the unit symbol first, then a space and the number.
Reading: kPa 975
